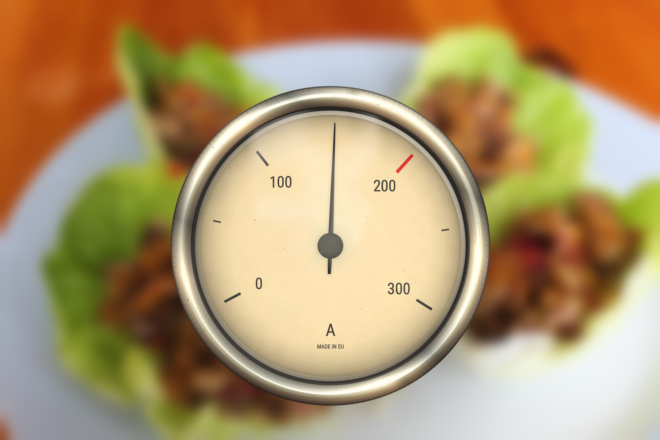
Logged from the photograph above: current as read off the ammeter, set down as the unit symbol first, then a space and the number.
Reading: A 150
